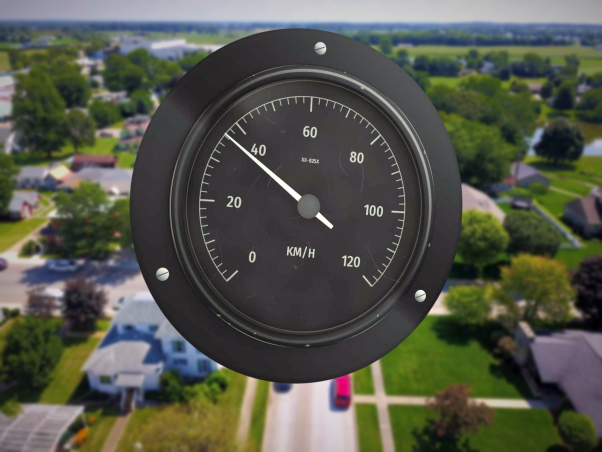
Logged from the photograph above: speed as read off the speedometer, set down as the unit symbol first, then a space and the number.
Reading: km/h 36
